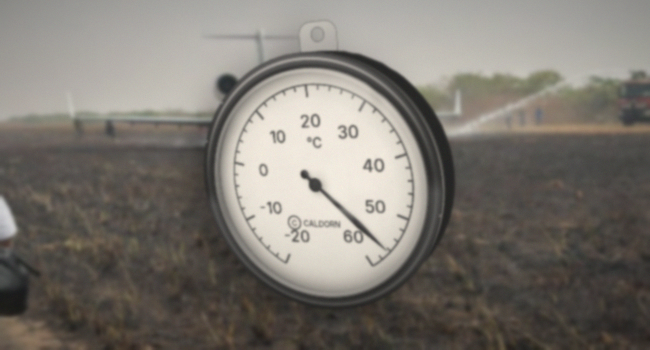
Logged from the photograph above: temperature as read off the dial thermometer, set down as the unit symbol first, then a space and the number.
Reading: °C 56
